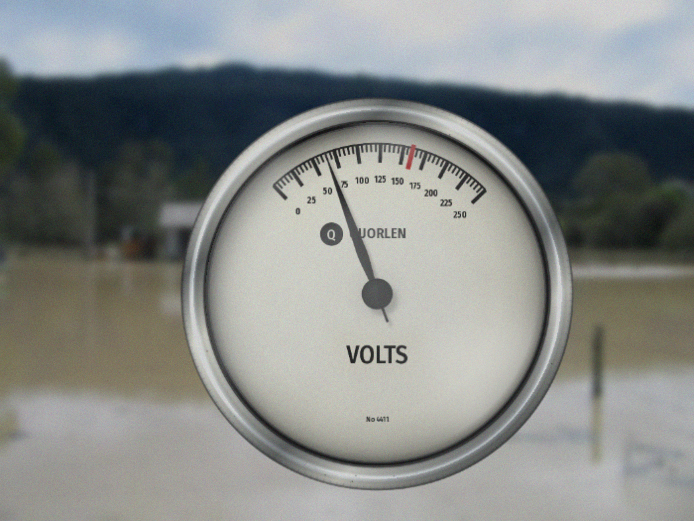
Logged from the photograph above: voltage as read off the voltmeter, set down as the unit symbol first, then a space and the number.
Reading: V 65
